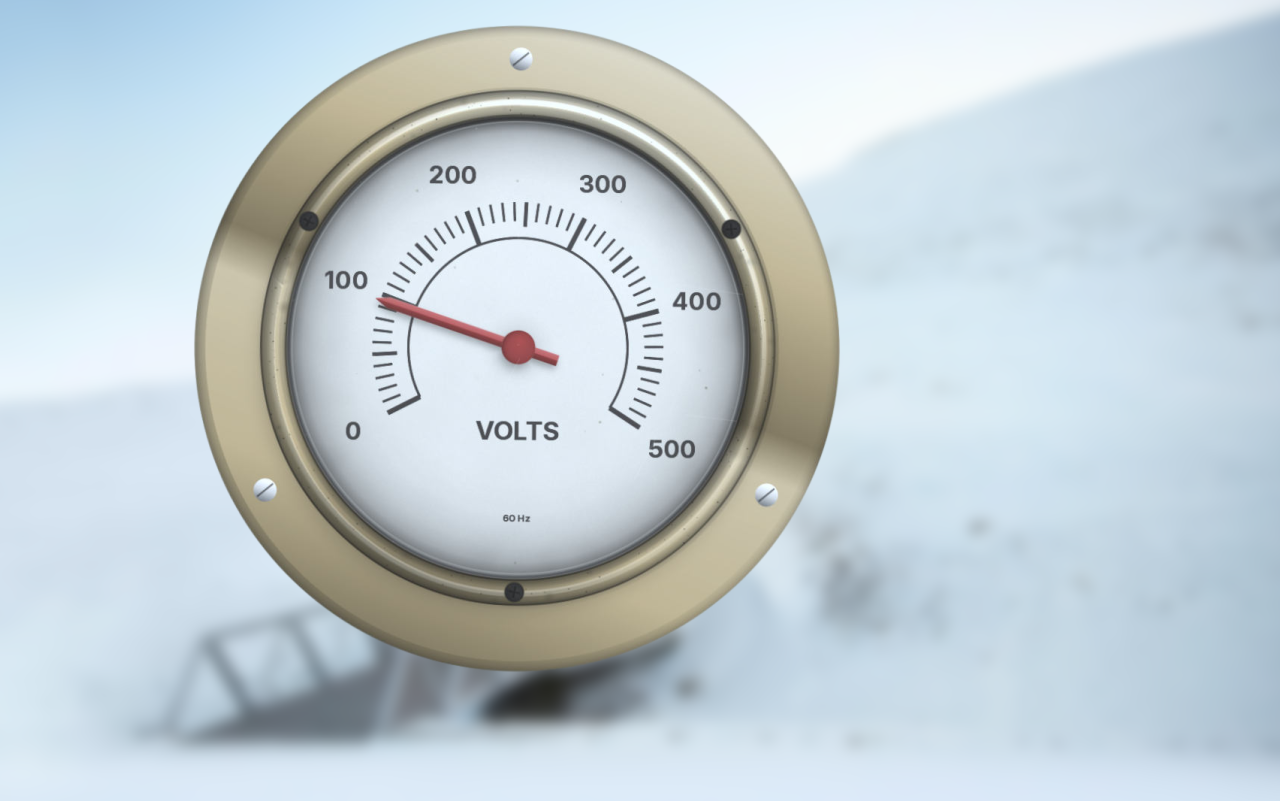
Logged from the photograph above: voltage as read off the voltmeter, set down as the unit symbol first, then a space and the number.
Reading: V 95
